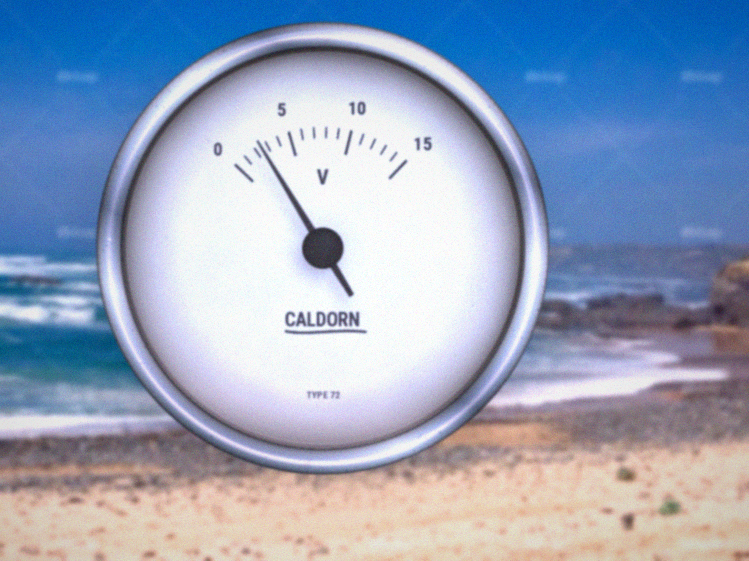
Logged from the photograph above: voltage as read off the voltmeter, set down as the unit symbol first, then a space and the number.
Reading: V 2.5
